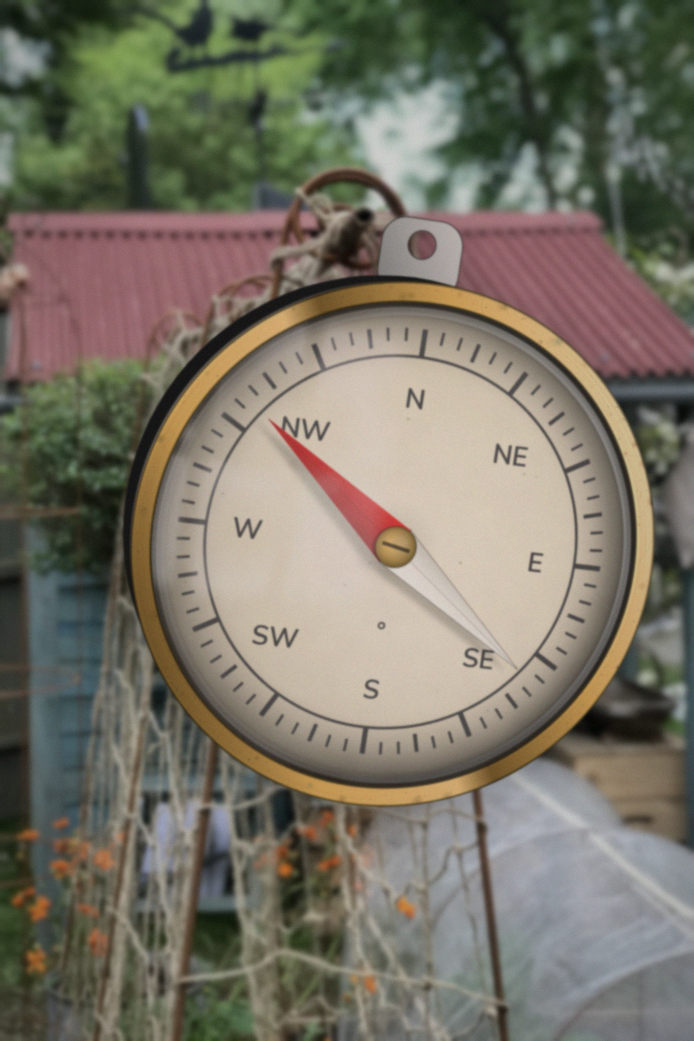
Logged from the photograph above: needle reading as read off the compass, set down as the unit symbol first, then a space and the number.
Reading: ° 307.5
